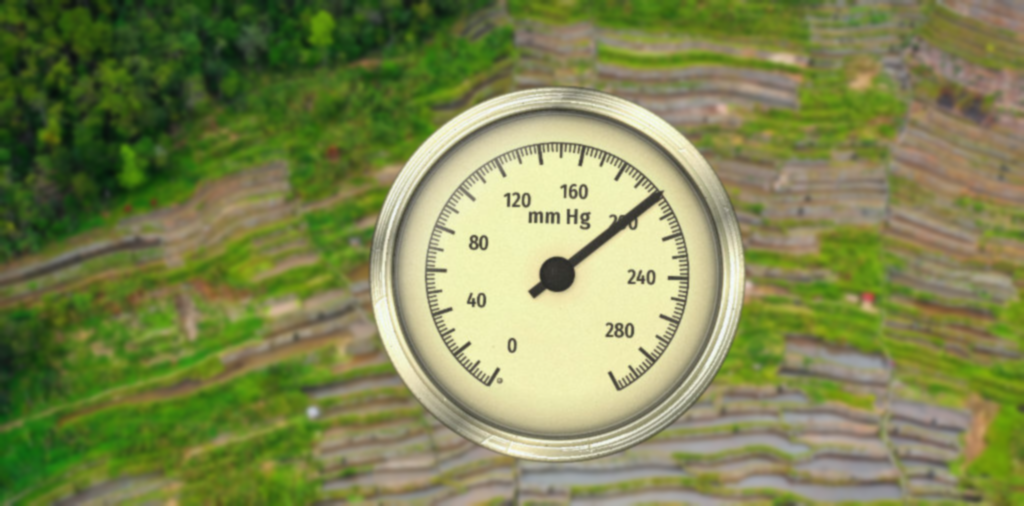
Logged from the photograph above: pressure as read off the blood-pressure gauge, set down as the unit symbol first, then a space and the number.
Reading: mmHg 200
